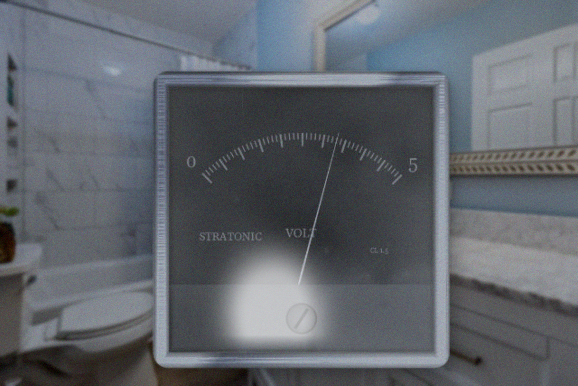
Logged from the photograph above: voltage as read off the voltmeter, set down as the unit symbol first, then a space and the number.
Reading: V 3.3
